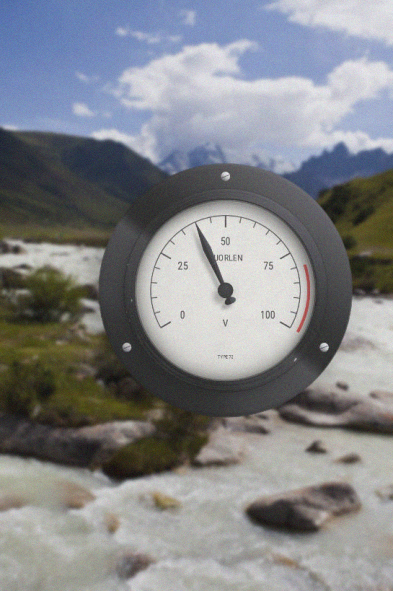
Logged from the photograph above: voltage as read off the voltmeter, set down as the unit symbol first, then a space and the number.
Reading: V 40
